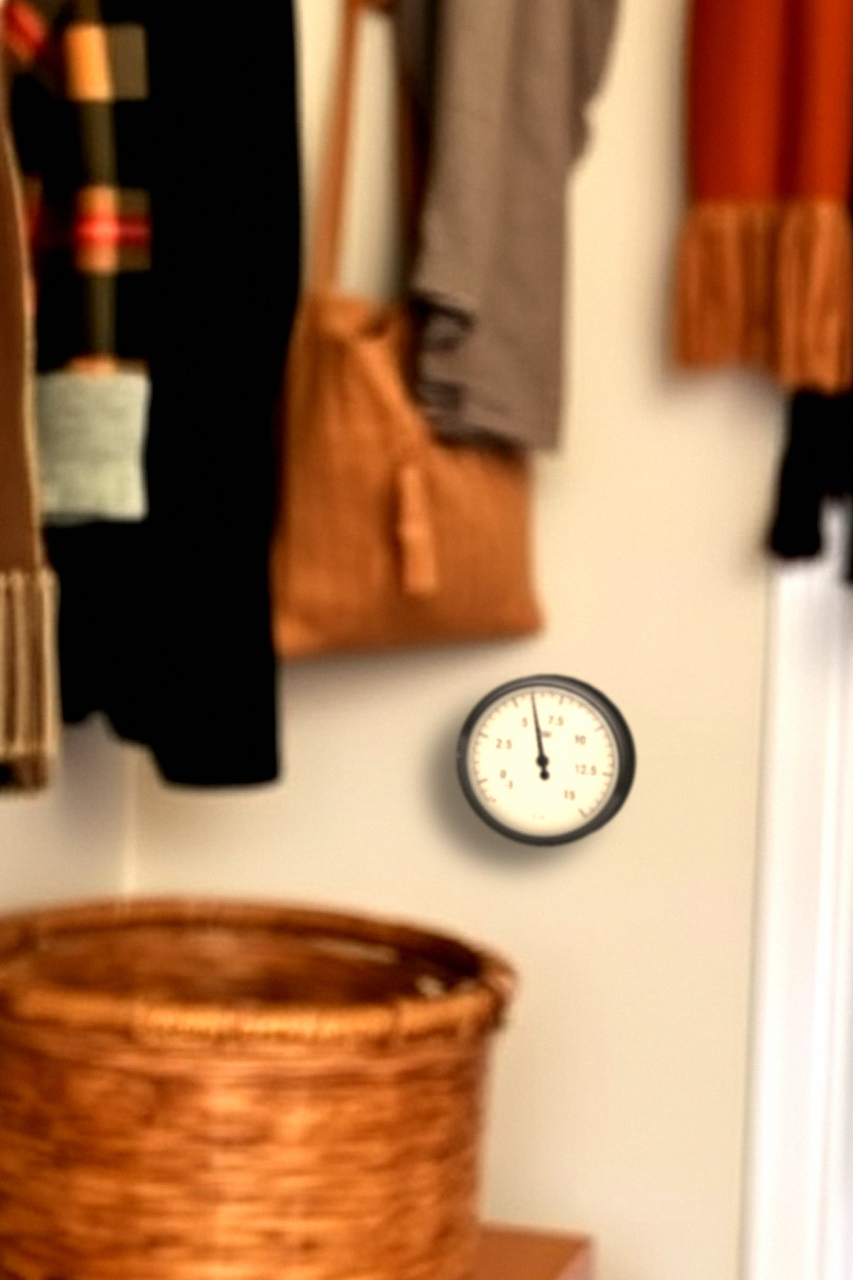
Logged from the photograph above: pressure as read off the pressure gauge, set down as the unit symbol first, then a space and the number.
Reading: bar 6
